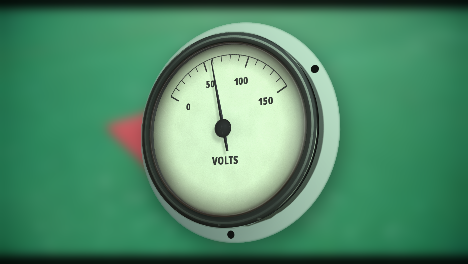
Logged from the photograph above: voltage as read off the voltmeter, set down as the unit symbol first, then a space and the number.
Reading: V 60
